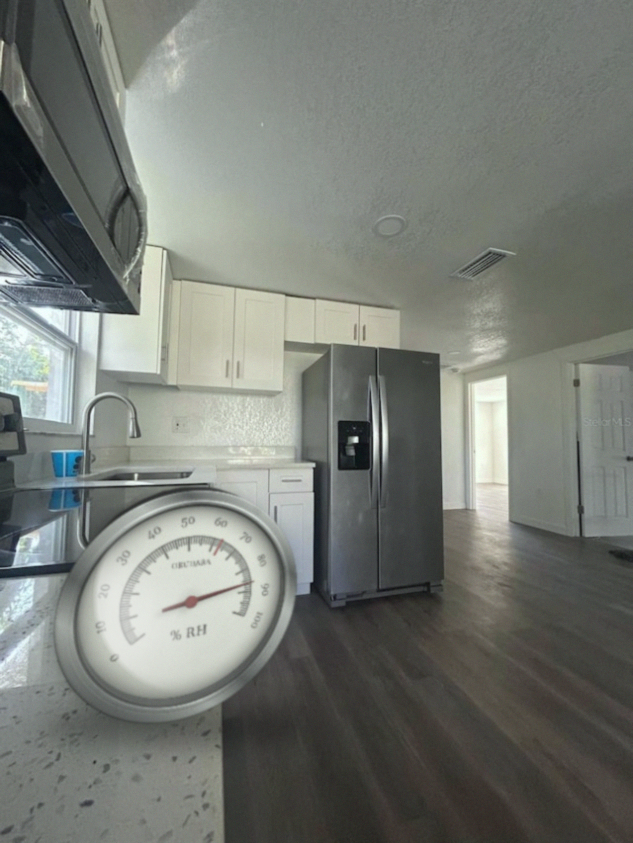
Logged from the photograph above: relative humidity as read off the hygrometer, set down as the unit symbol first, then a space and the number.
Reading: % 85
